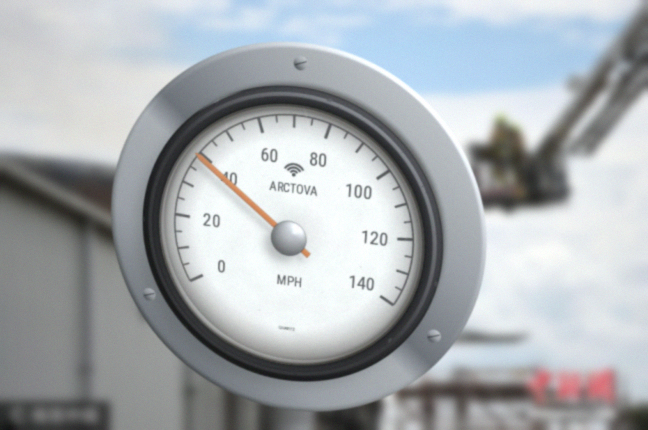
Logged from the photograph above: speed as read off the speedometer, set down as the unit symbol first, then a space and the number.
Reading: mph 40
